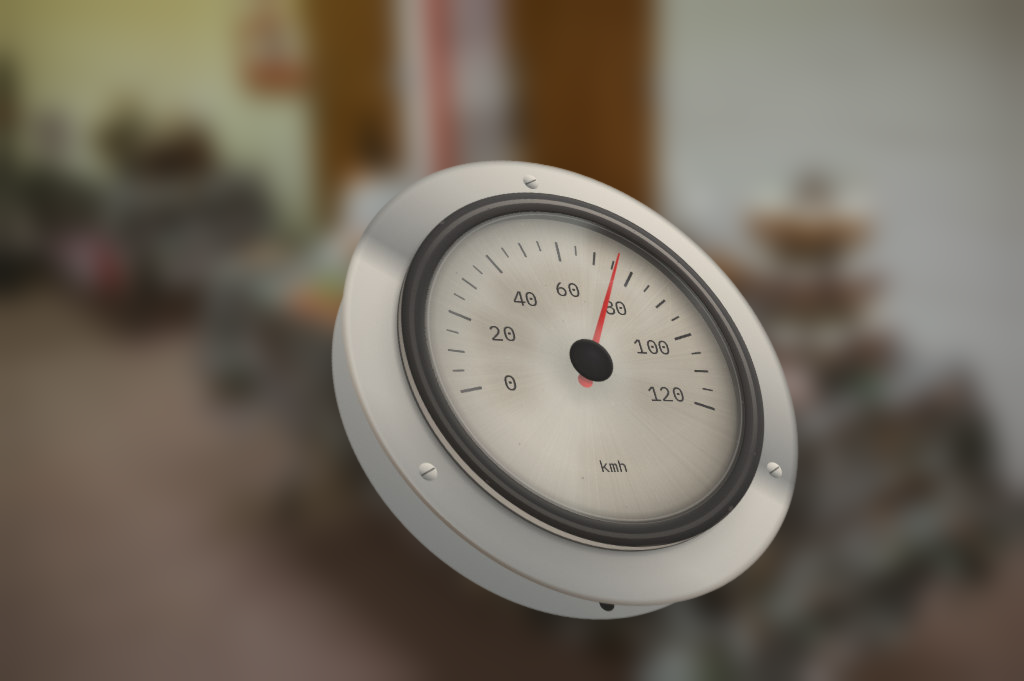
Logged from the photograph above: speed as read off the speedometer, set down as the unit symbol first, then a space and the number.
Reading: km/h 75
